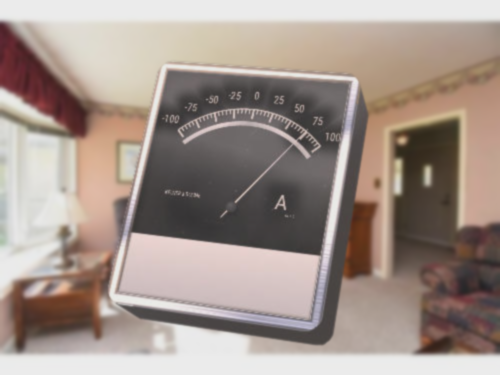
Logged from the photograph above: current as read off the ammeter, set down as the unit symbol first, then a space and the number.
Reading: A 75
